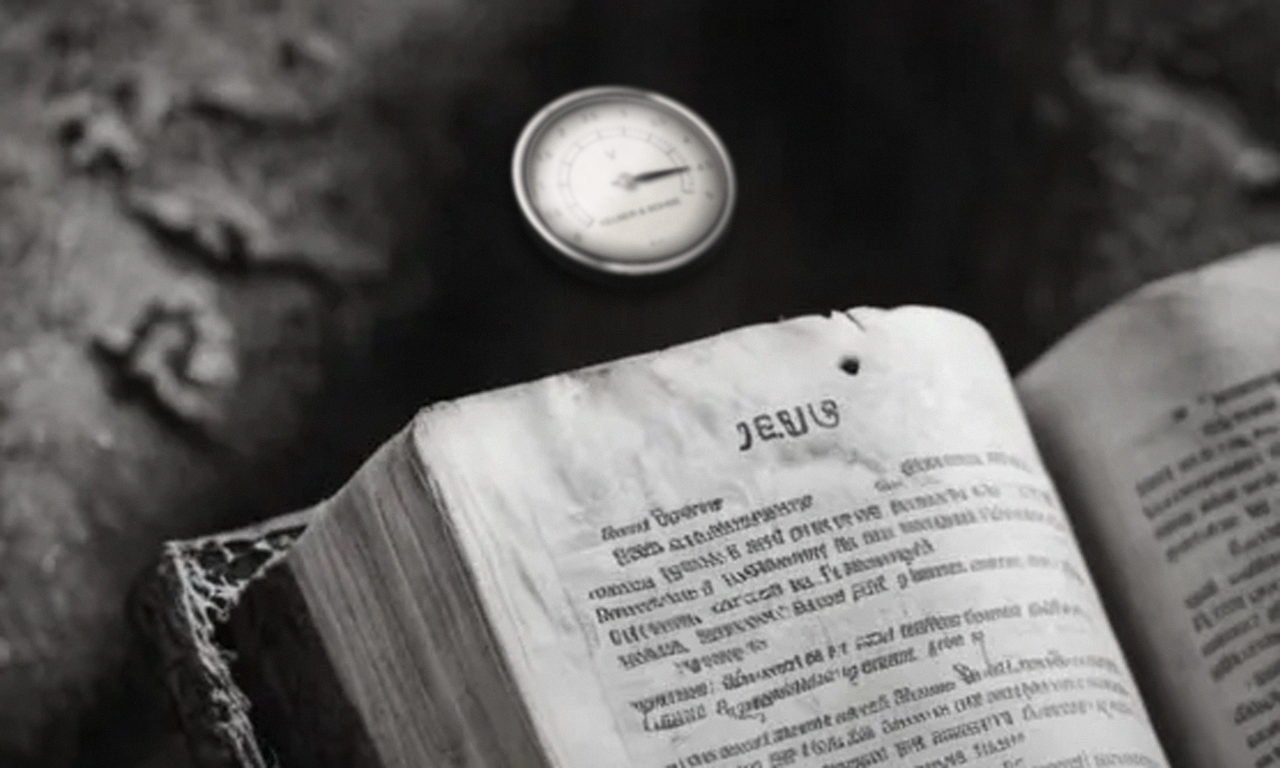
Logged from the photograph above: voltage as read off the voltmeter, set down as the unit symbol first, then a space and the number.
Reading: V 4.5
